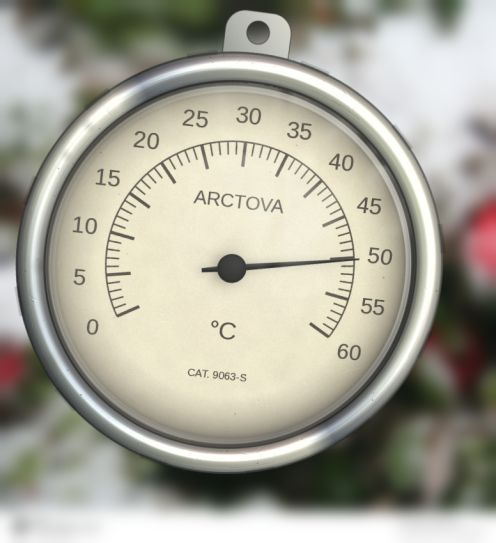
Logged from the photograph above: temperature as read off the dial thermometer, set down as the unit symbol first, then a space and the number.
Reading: °C 50
